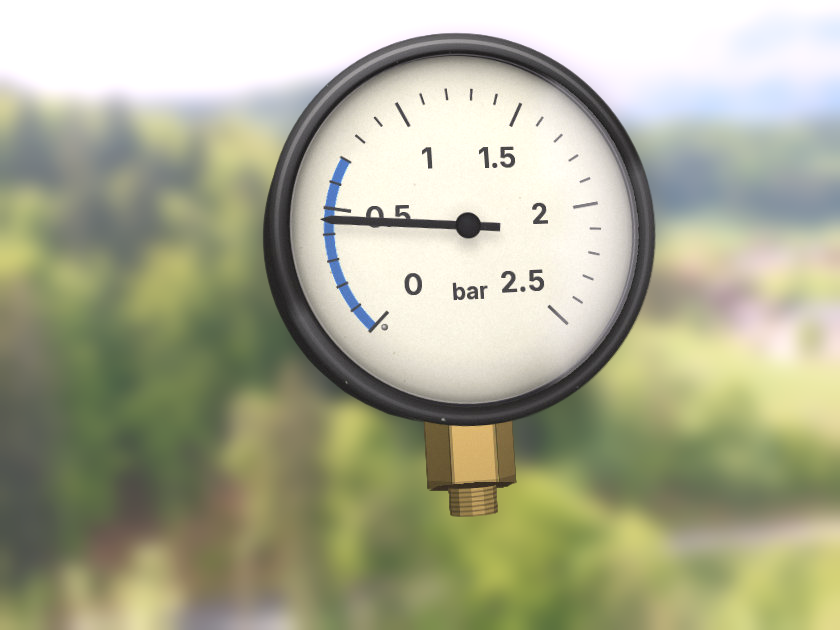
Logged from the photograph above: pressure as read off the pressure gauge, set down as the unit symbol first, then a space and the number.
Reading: bar 0.45
